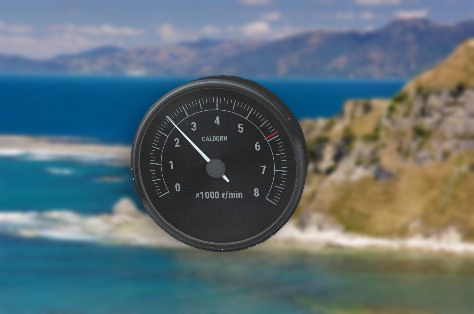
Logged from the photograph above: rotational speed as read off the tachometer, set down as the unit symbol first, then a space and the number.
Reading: rpm 2500
